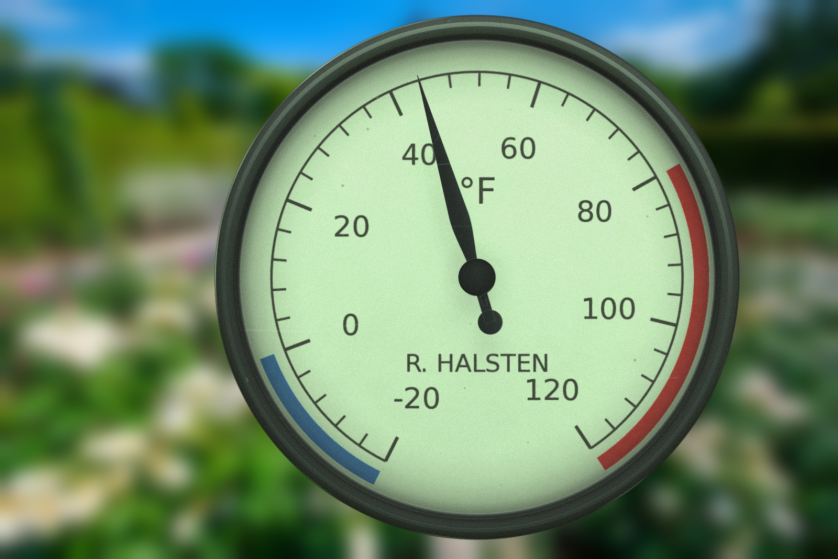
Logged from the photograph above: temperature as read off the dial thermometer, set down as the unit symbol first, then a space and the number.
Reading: °F 44
